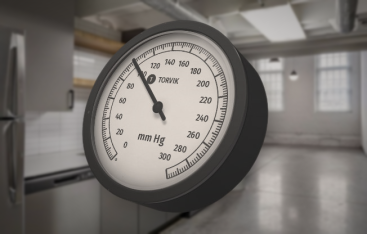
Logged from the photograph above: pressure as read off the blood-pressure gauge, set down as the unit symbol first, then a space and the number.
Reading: mmHg 100
